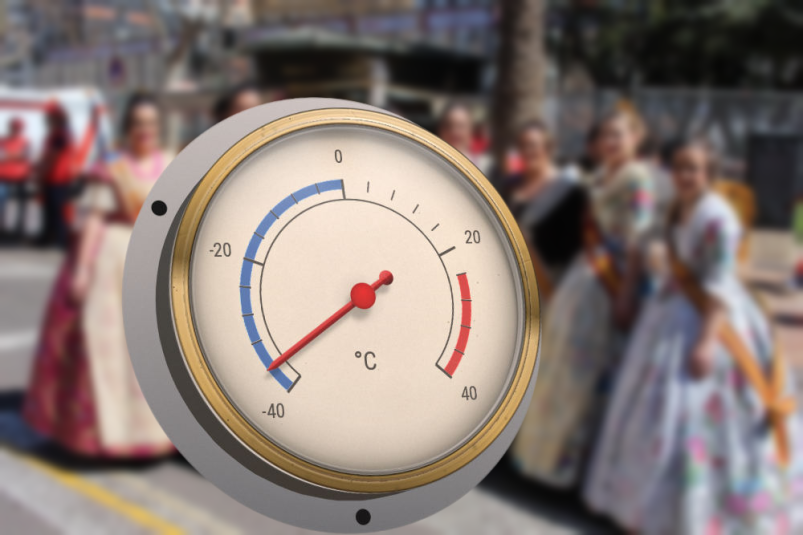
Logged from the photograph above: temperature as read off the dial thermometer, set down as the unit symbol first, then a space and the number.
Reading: °C -36
